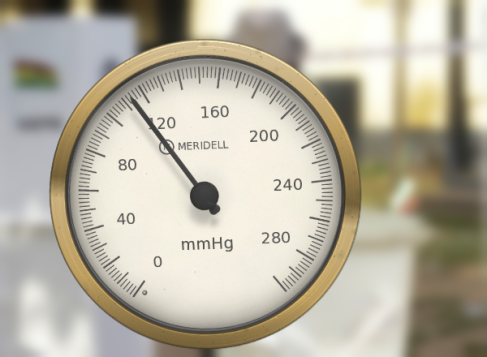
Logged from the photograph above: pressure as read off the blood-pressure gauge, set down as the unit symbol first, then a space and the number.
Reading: mmHg 114
